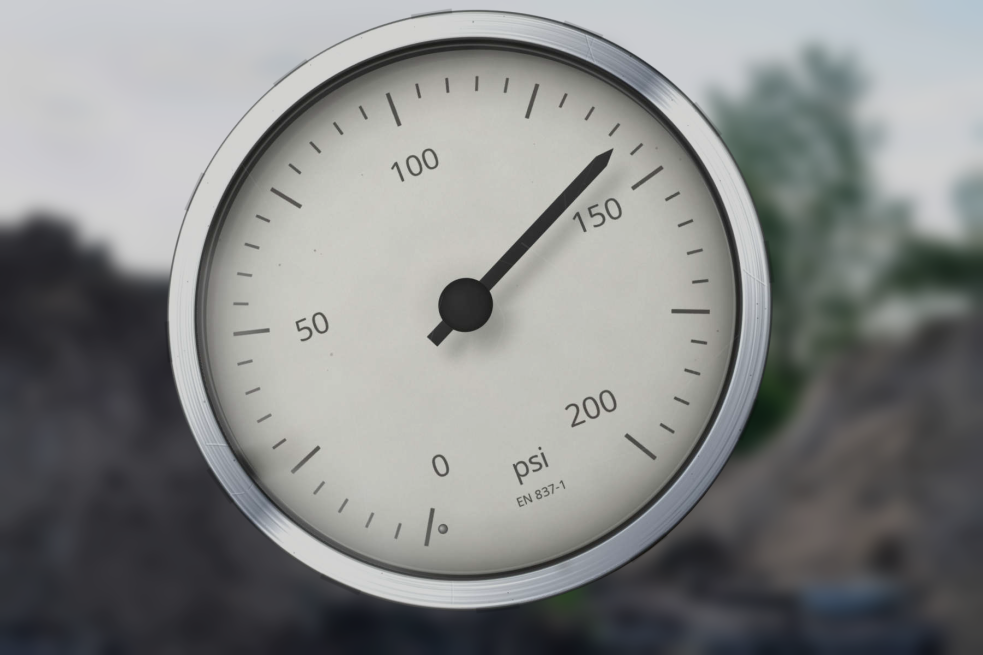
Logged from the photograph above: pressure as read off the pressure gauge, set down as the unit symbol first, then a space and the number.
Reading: psi 142.5
